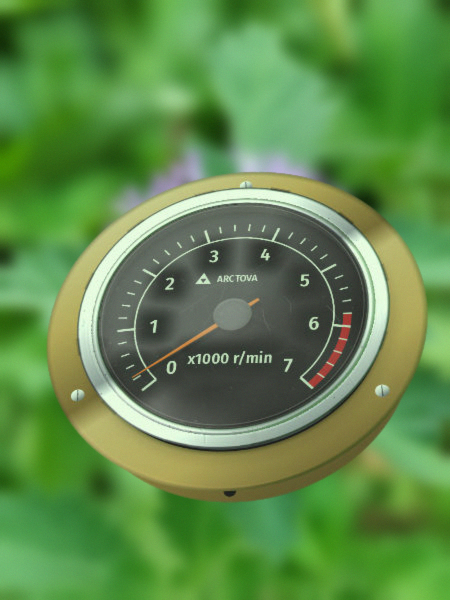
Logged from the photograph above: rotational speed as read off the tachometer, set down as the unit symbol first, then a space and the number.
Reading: rpm 200
